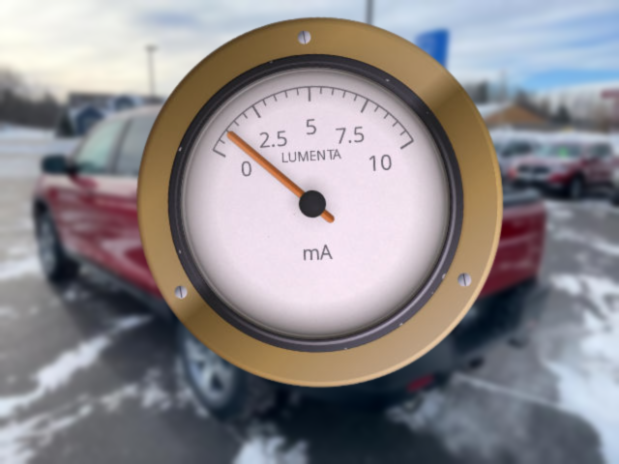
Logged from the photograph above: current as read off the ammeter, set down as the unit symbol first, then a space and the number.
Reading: mA 1
